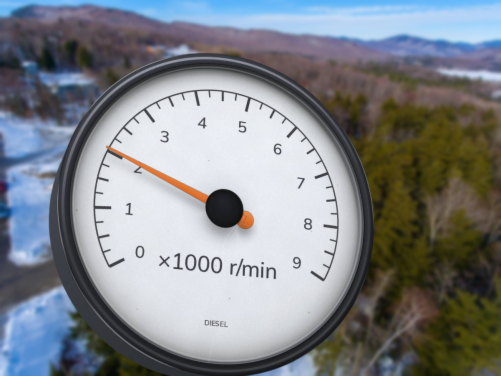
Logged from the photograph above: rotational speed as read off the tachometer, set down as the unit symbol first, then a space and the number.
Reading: rpm 2000
